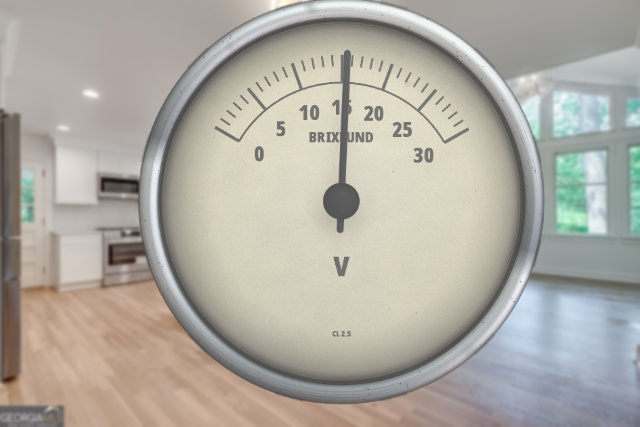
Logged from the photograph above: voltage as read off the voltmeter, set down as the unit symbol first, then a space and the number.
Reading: V 15.5
